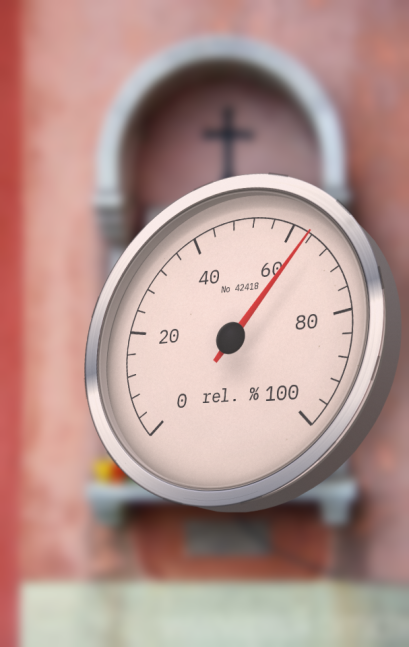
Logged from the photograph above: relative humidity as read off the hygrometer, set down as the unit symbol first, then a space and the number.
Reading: % 64
